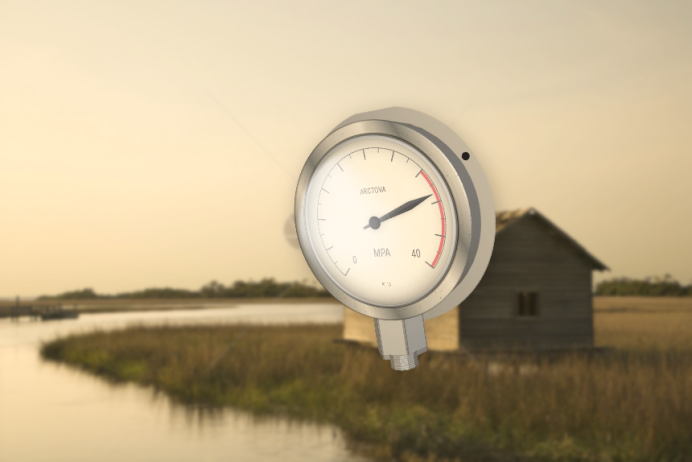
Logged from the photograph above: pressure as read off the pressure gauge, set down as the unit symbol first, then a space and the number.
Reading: MPa 31
